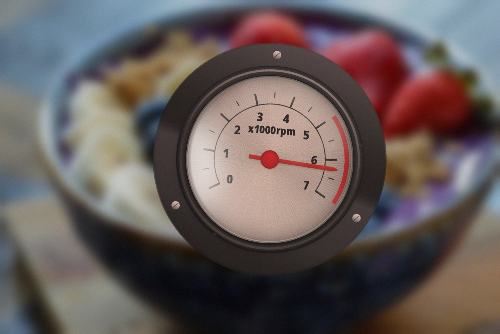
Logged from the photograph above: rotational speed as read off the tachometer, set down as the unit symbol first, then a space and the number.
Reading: rpm 6250
